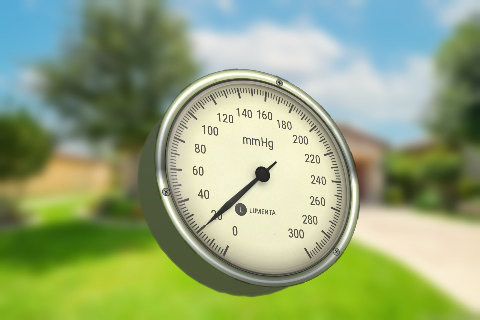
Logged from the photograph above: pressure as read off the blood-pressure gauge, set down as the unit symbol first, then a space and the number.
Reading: mmHg 20
